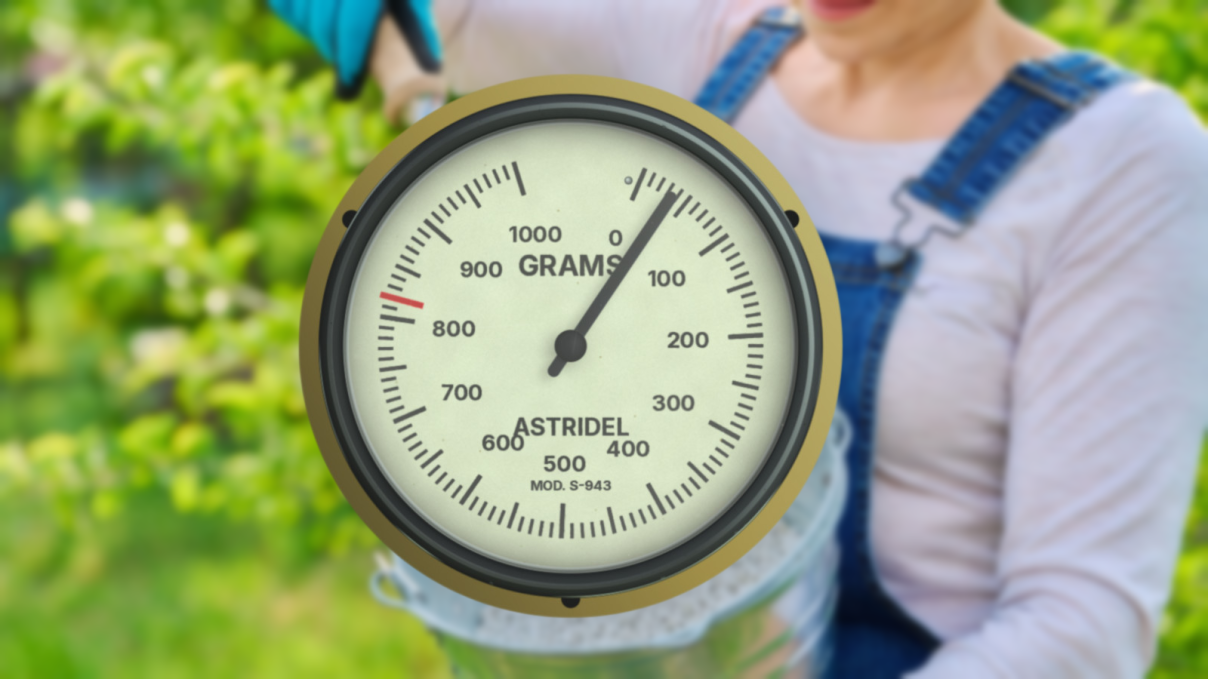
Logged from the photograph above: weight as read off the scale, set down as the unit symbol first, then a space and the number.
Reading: g 35
